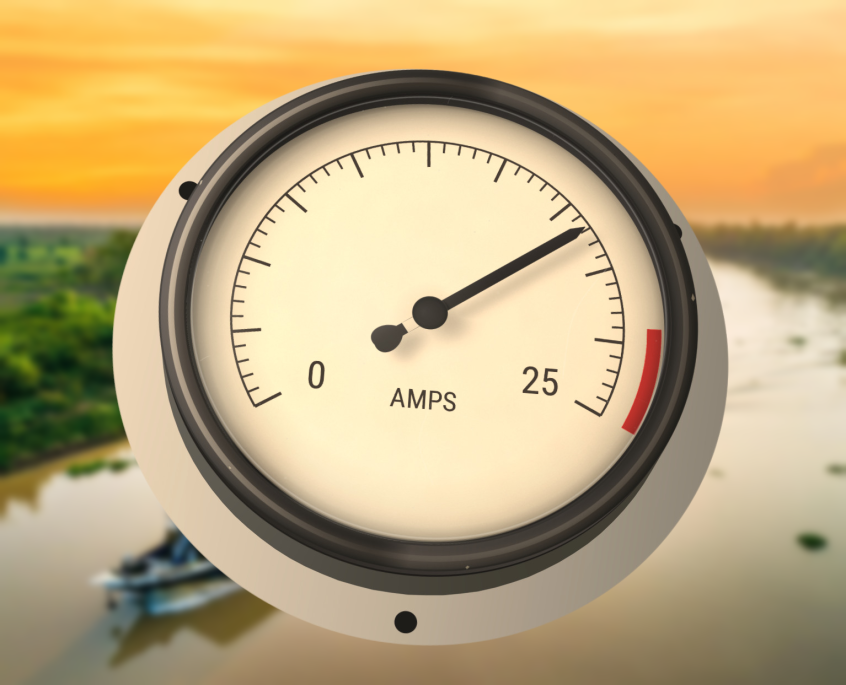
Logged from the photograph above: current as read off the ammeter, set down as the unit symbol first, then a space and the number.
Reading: A 18.5
